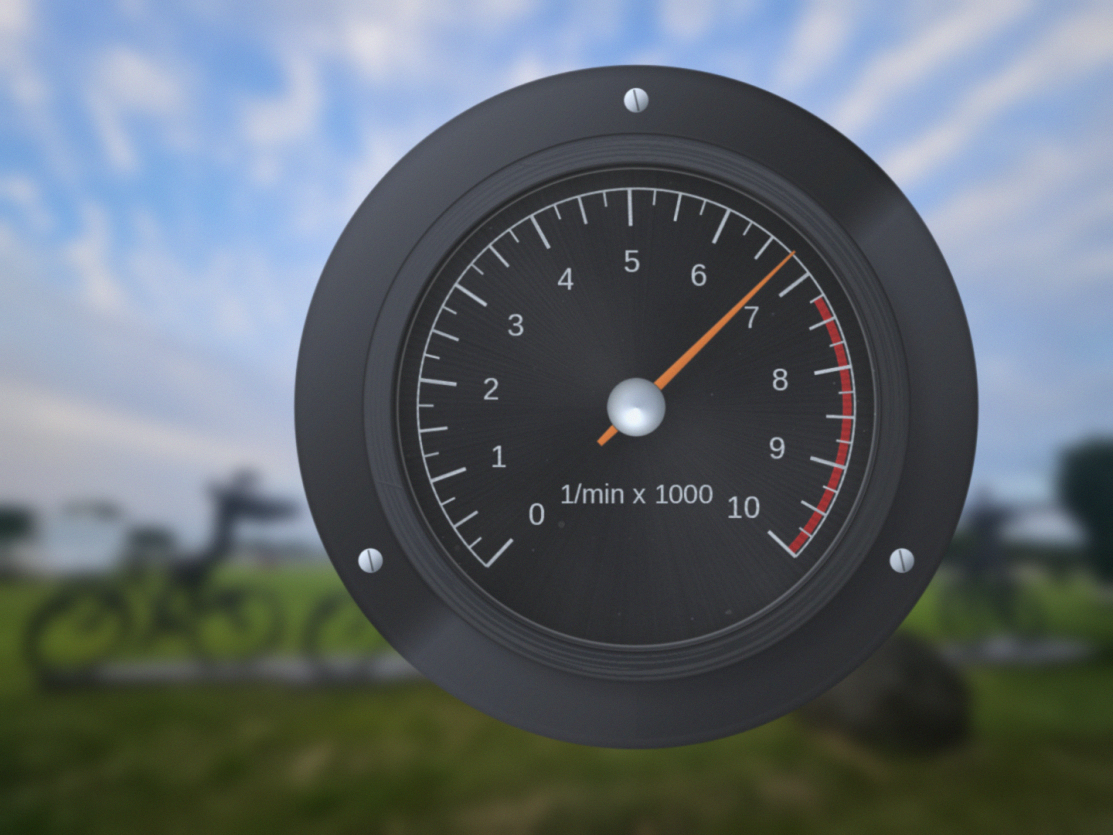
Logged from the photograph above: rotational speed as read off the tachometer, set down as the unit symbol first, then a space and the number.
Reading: rpm 6750
